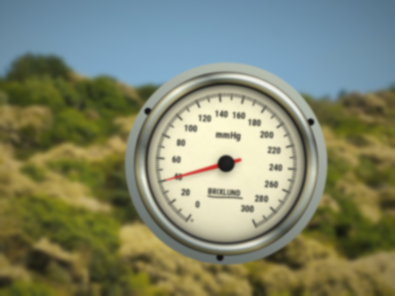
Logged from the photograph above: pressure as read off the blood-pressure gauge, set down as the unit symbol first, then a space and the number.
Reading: mmHg 40
